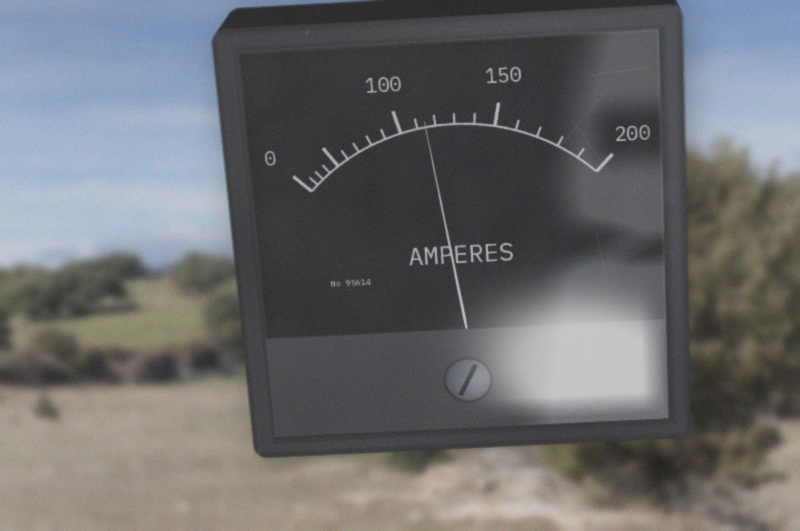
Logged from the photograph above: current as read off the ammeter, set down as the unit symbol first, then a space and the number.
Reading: A 115
